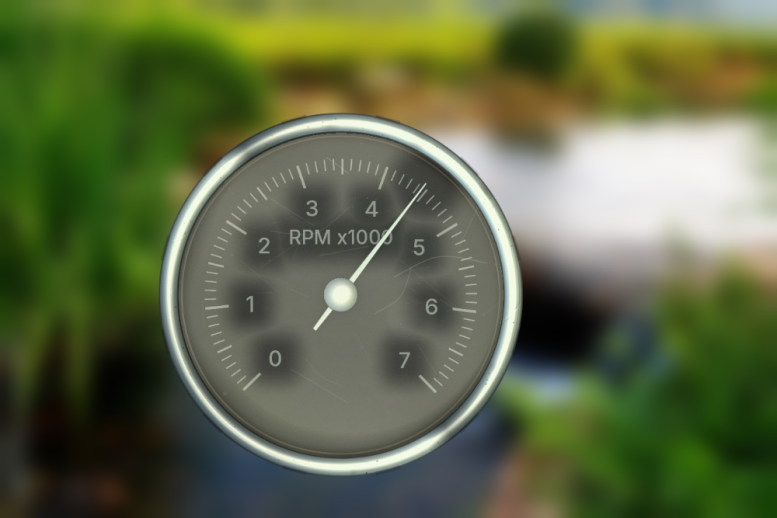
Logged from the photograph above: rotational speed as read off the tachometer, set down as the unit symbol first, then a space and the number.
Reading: rpm 4450
